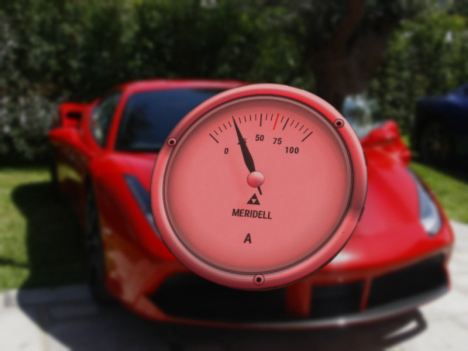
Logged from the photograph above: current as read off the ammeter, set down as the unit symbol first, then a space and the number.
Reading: A 25
